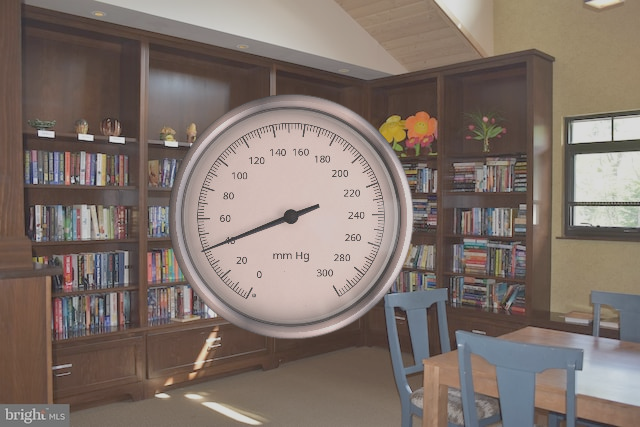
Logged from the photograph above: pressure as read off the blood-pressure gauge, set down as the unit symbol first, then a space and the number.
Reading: mmHg 40
